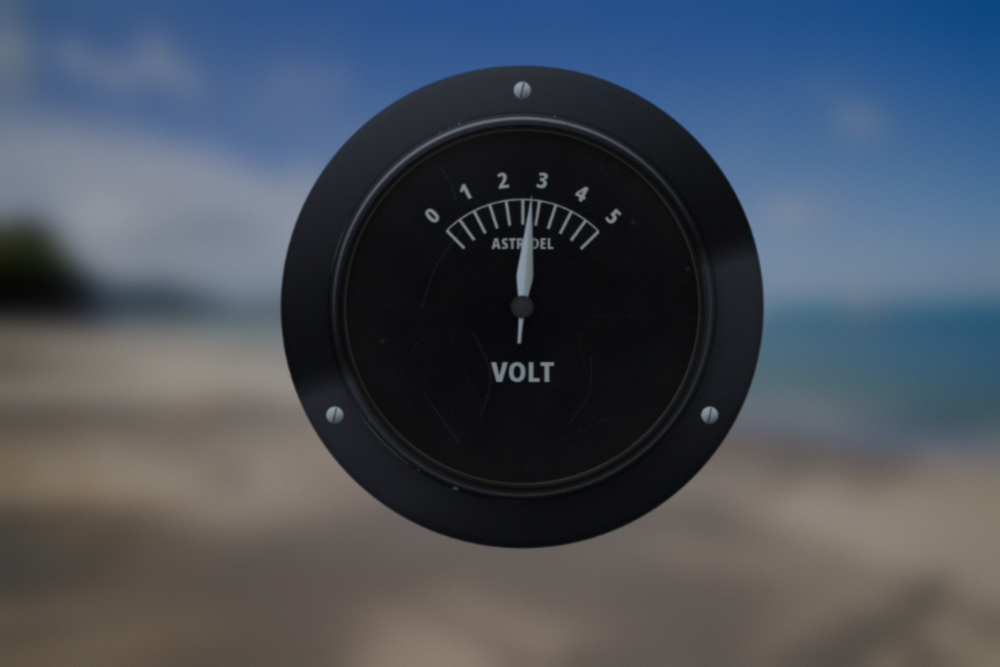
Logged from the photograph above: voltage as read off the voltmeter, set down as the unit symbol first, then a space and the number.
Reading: V 2.75
